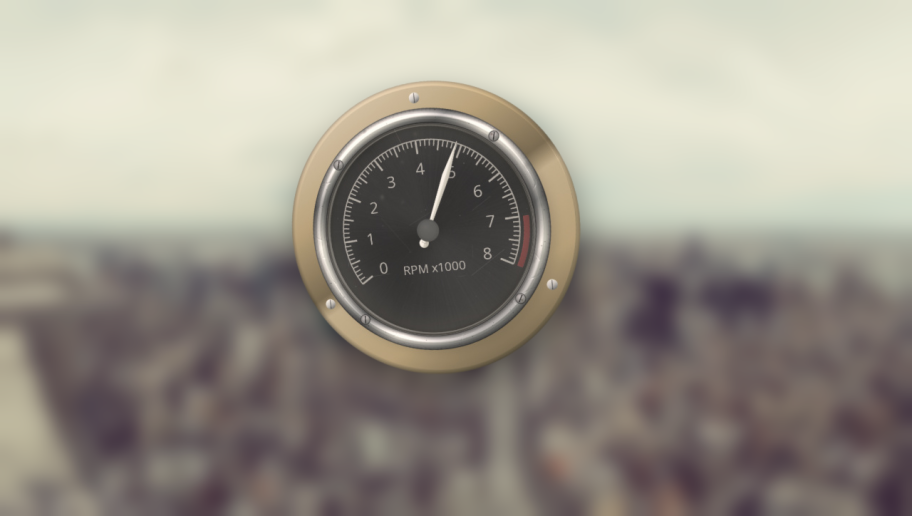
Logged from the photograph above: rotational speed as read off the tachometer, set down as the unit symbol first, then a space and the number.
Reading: rpm 4900
